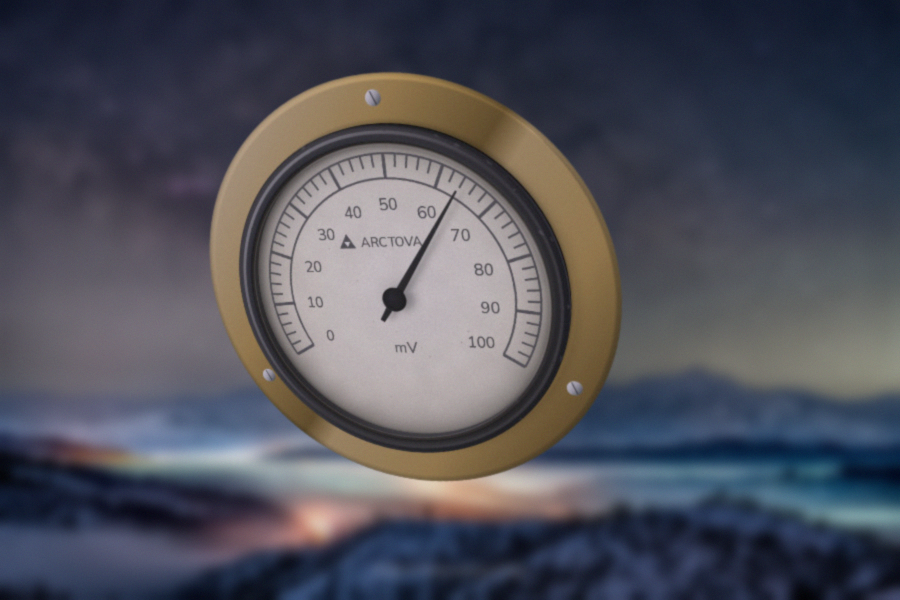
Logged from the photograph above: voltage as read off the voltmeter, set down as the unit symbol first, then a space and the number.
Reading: mV 64
